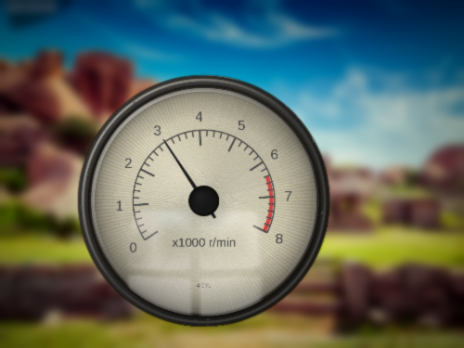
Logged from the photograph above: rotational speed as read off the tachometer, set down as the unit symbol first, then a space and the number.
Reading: rpm 3000
